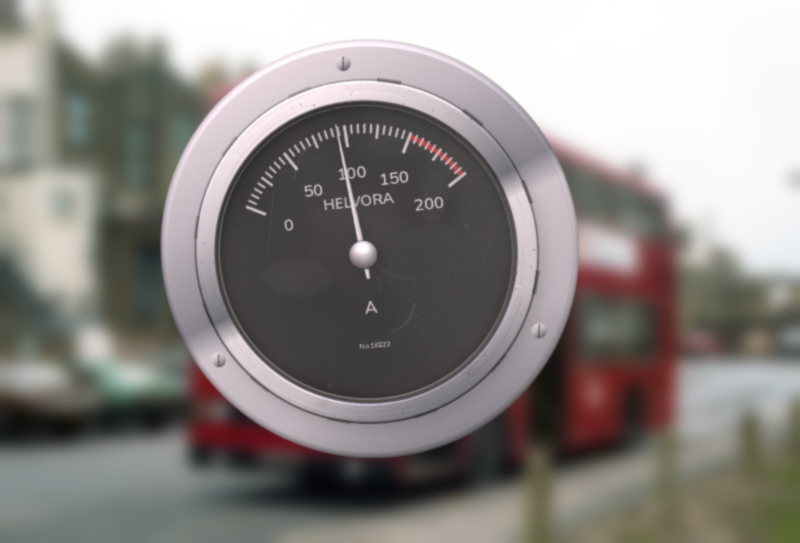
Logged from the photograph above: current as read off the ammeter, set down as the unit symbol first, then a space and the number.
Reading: A 95
